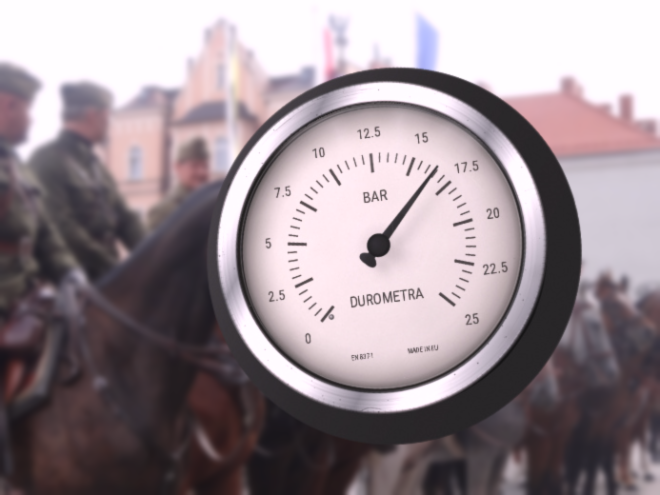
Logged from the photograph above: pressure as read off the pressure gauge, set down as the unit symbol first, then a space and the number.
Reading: bar 16.5
